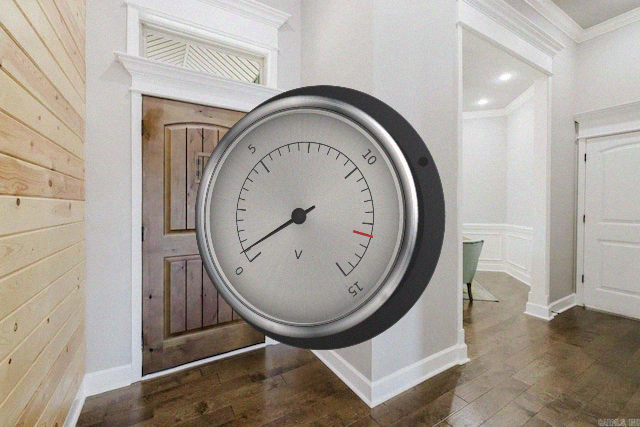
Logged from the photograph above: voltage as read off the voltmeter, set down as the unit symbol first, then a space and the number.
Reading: V 0.5
